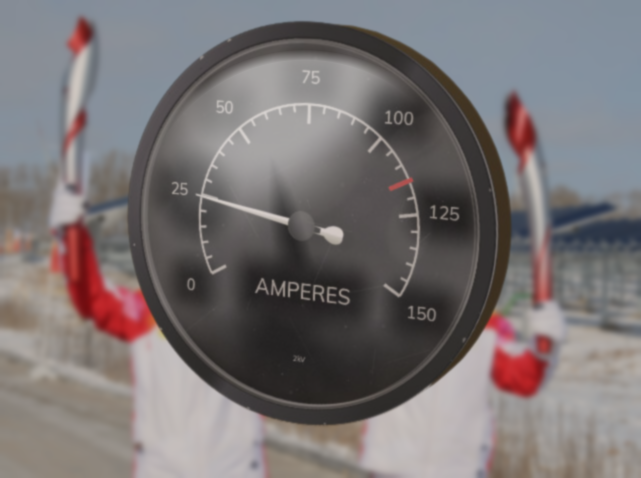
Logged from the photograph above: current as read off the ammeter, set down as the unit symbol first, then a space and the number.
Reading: A 25
